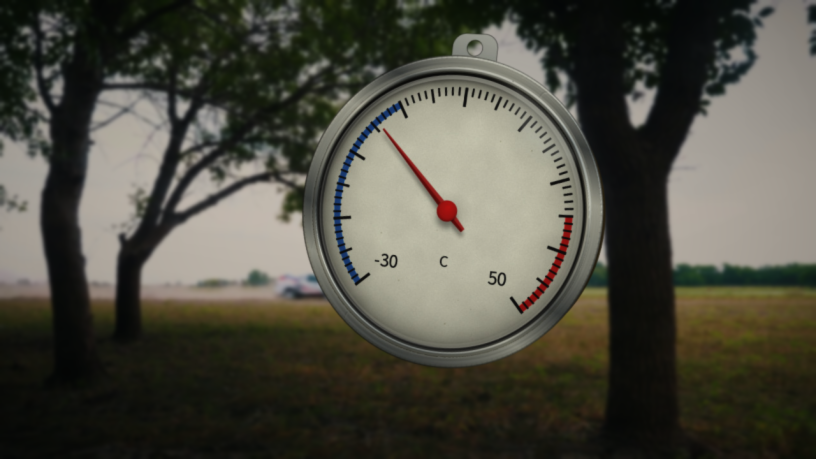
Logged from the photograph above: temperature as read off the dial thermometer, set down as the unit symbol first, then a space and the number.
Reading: °C -4
